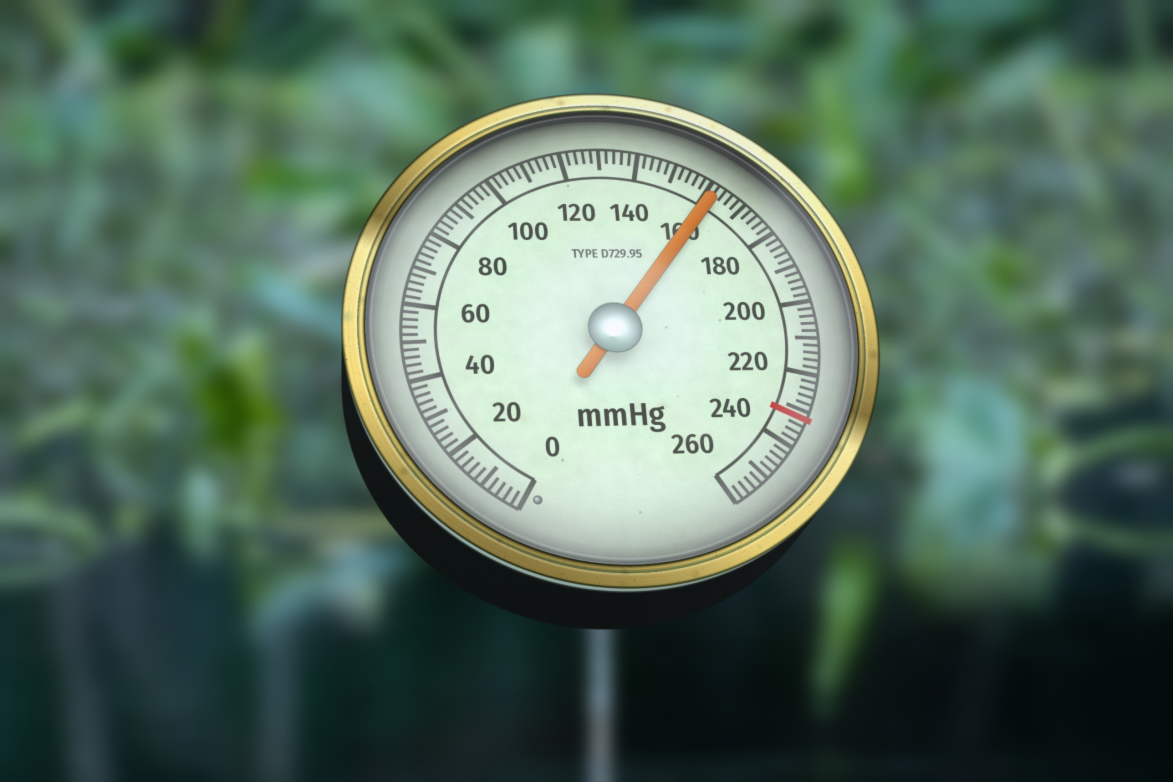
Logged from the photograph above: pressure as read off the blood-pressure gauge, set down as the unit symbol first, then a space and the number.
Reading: mmHg 162
